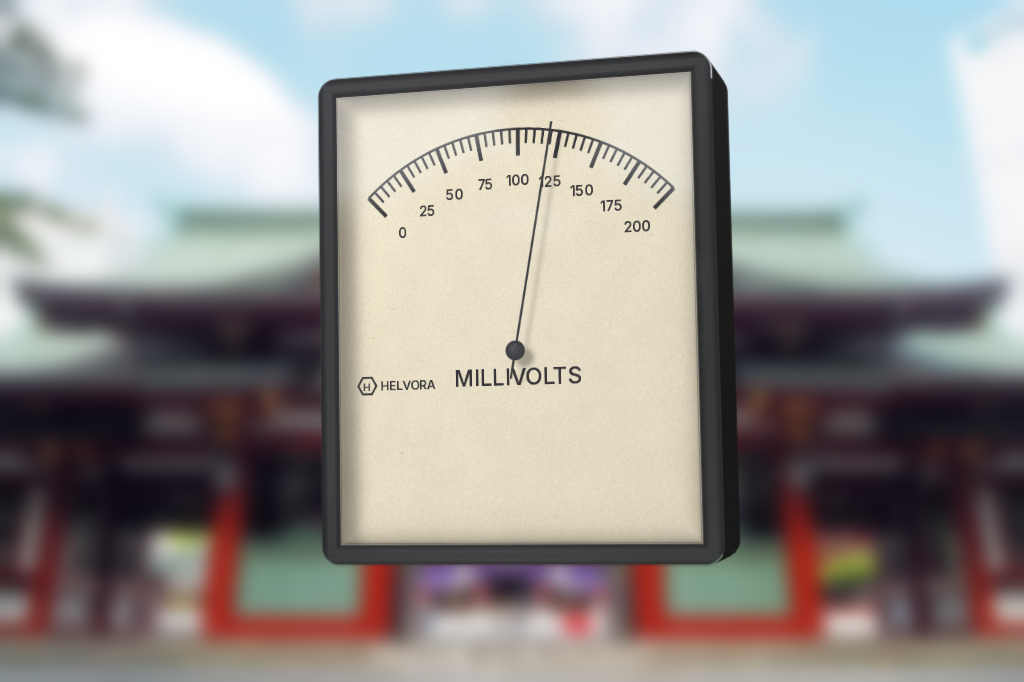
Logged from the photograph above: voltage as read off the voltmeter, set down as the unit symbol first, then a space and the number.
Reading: mV 120
